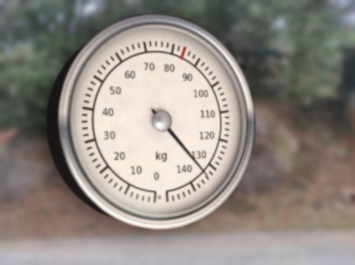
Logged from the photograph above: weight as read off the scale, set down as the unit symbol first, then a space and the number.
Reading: kg 134
